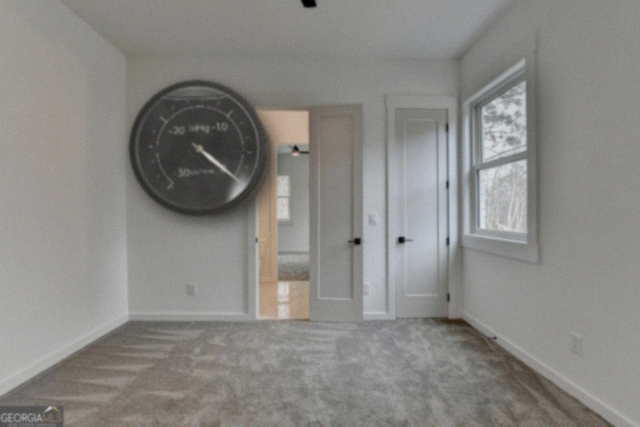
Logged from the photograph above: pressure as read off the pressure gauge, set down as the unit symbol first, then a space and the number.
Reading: inHg 0
